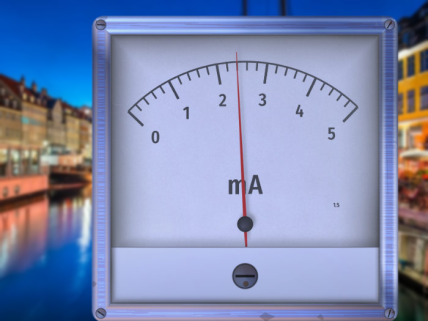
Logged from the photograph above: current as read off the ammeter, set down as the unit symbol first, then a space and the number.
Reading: mA 2.4
